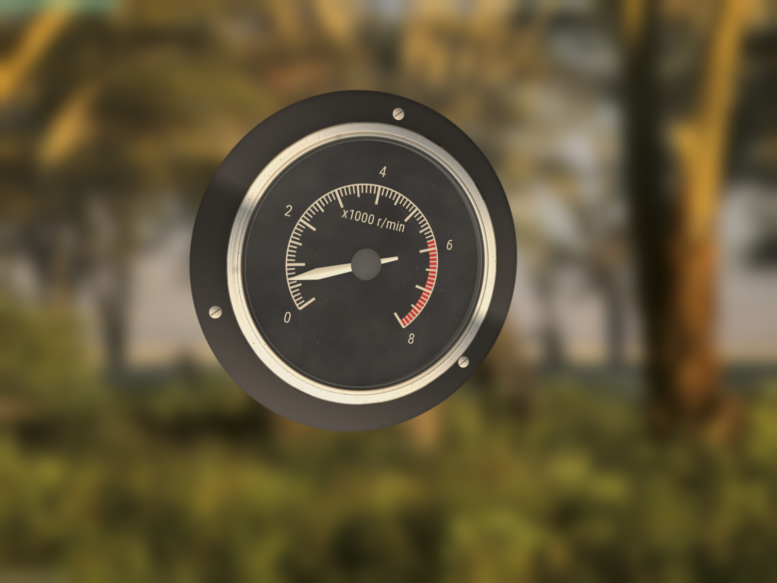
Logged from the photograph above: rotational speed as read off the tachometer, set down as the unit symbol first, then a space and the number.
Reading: rpm 700
